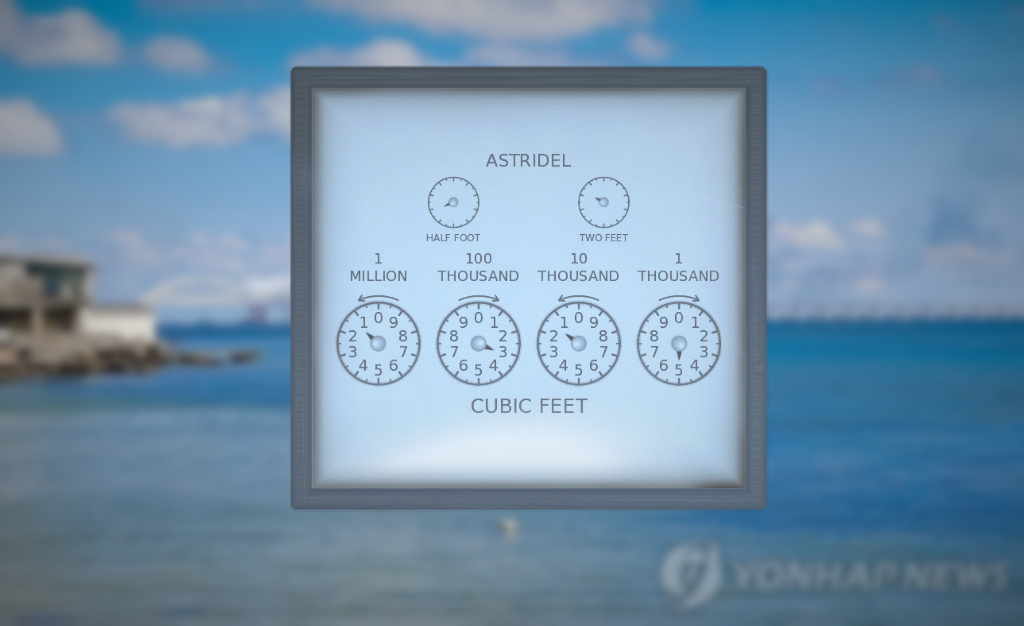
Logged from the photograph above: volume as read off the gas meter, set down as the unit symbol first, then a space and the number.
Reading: ft³ 131500
